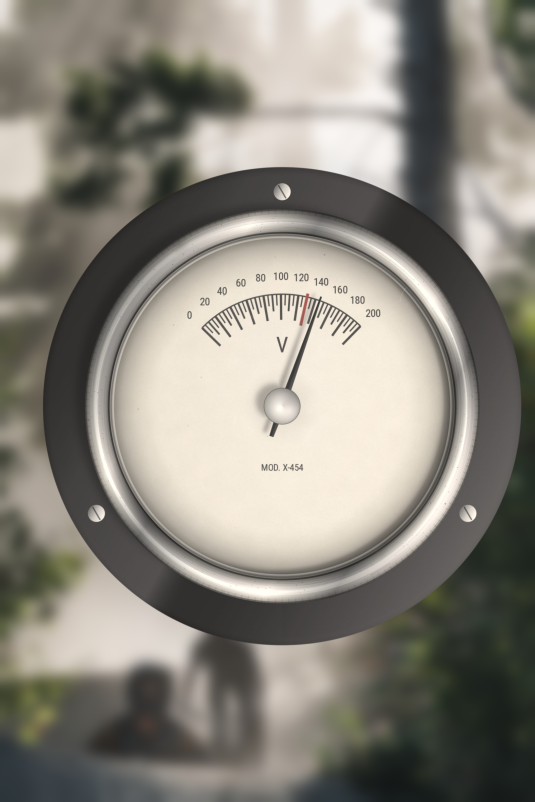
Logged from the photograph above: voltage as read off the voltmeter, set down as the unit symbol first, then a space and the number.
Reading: V 145
